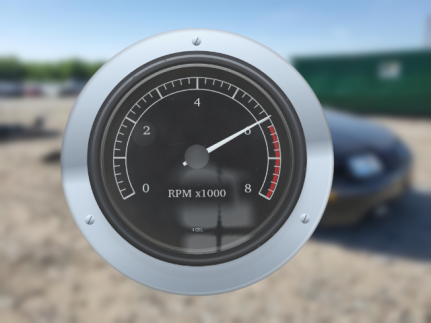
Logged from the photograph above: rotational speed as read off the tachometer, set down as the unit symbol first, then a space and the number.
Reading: rpm 6000
